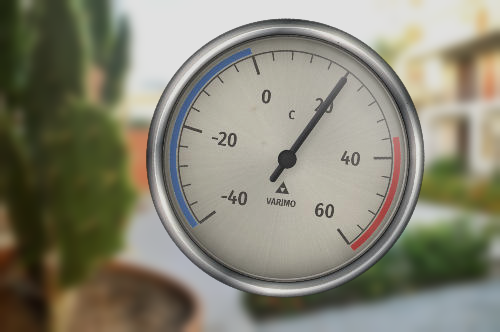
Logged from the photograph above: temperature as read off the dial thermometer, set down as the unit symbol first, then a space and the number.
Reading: °C 20
